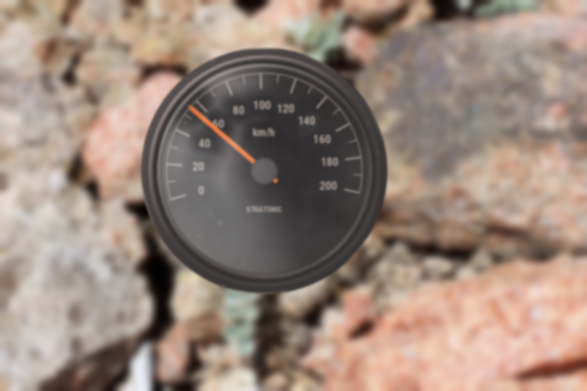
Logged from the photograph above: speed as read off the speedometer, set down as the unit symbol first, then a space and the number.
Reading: km/h 55
